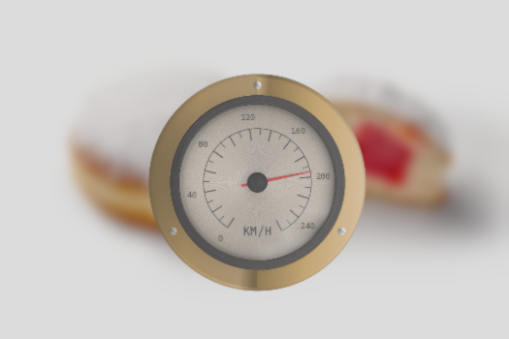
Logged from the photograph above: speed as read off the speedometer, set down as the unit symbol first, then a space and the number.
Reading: km/h 195
